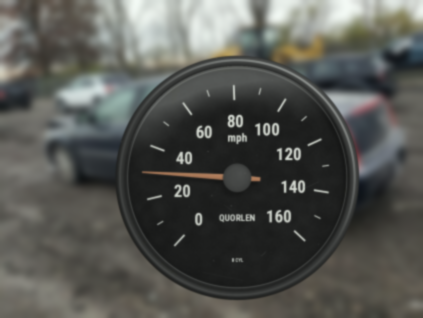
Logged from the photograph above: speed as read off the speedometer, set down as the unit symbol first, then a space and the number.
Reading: mph 30
